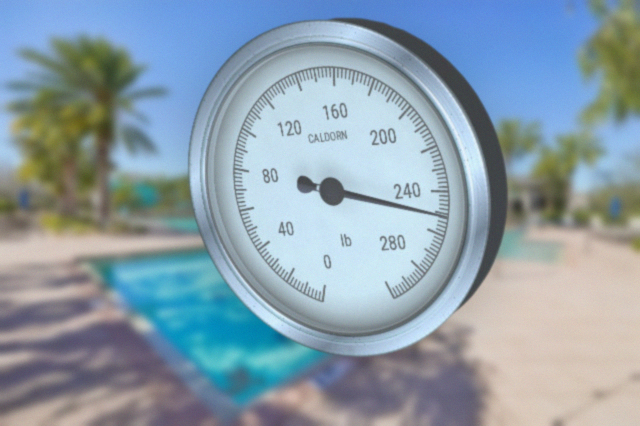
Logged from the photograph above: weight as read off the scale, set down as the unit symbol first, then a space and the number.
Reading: lb 250
